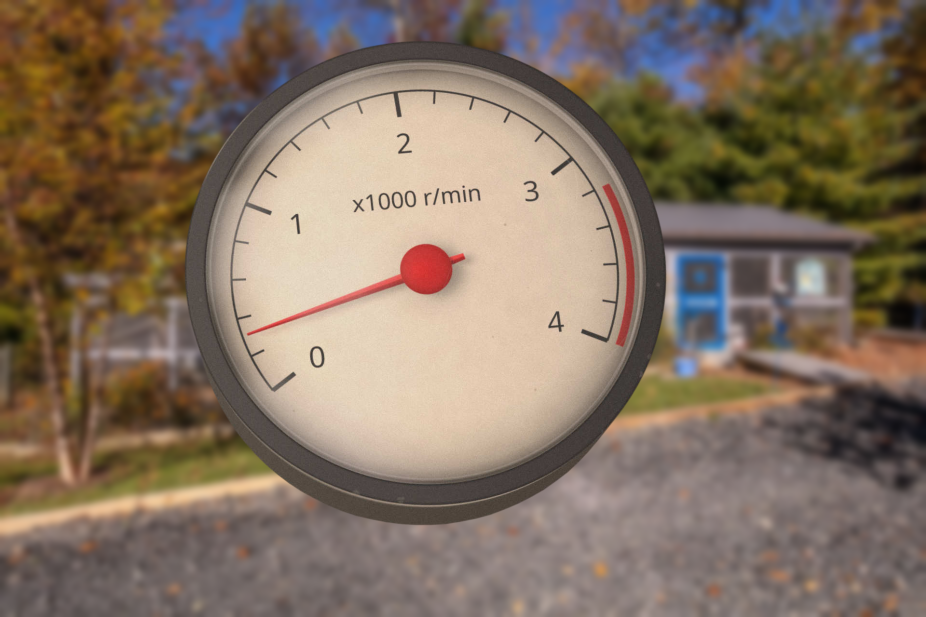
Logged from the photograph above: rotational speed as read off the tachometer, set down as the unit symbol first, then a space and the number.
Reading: rpm 300
